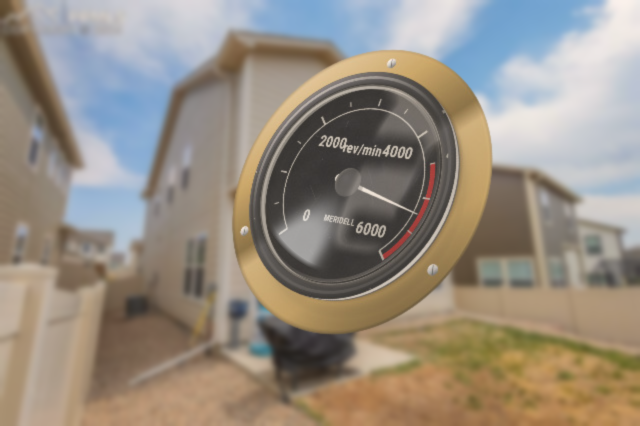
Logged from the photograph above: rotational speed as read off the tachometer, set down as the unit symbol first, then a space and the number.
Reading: rpm 5250
